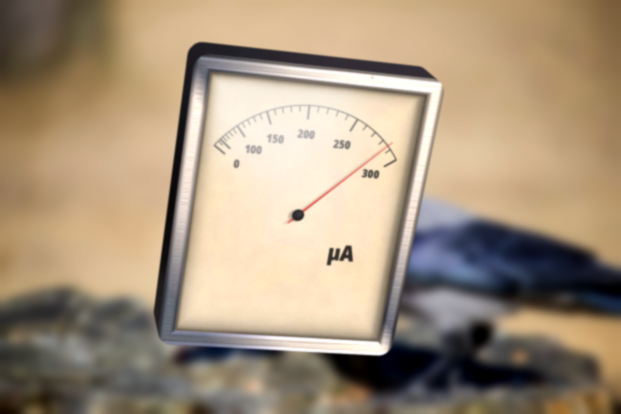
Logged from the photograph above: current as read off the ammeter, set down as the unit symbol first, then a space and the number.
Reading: µA 285
